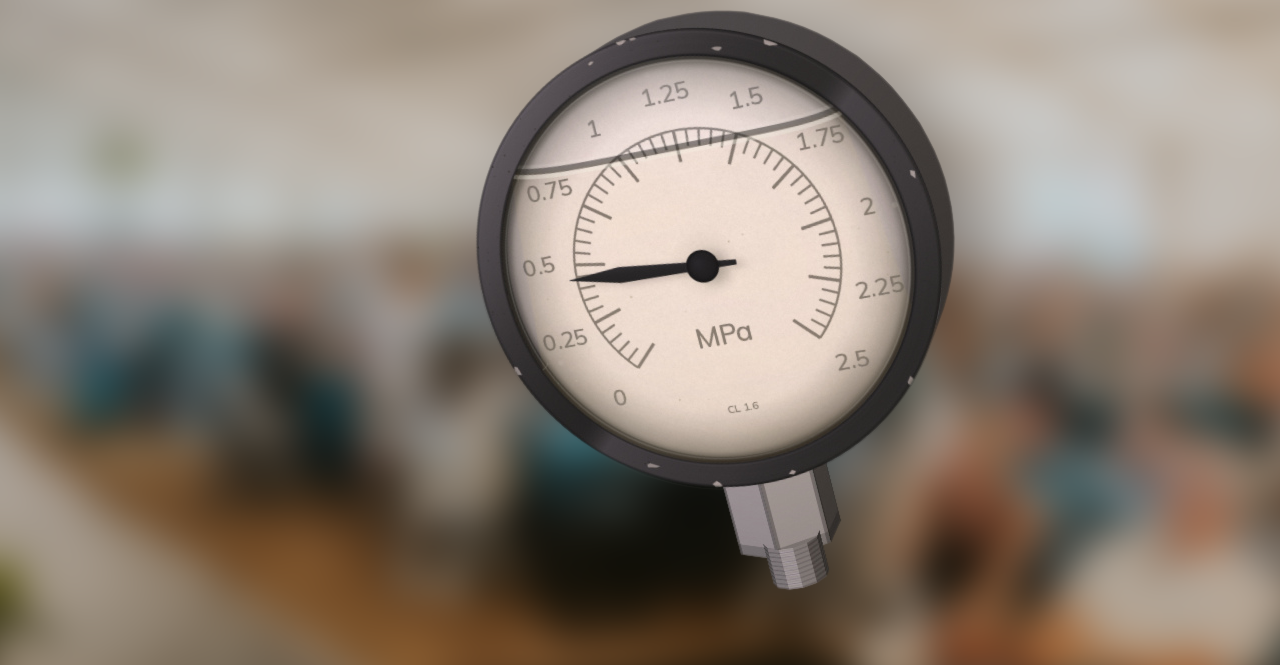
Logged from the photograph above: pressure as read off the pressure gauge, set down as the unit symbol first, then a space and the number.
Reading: MPa 0.45
